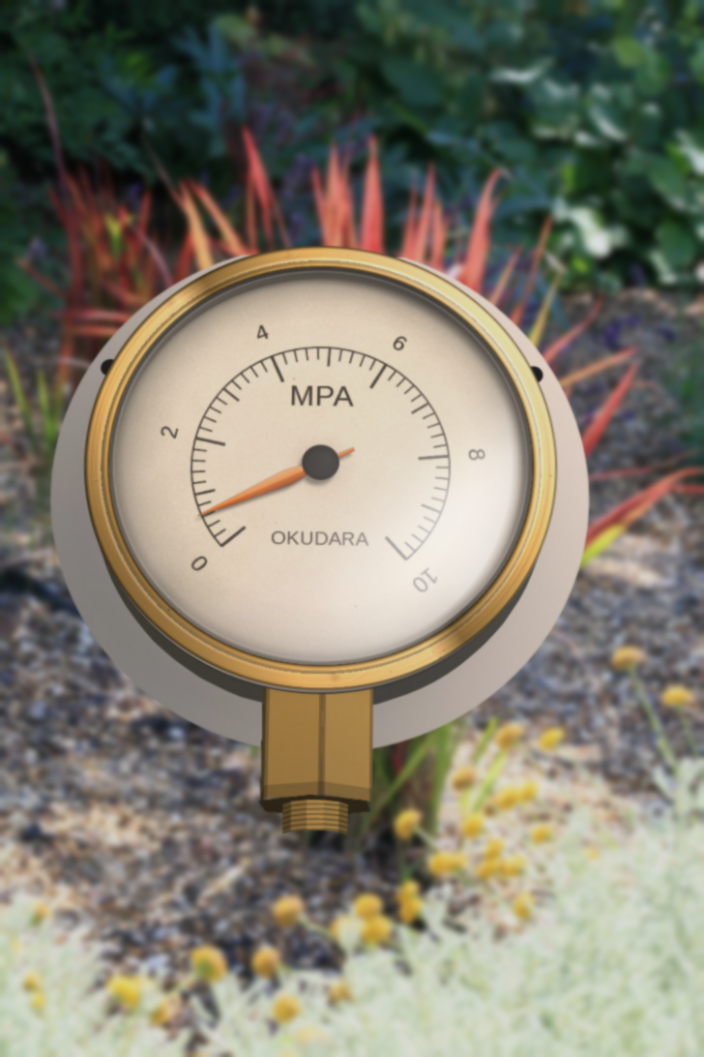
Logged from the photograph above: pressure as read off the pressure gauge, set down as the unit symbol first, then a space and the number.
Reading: MPa 0.6
